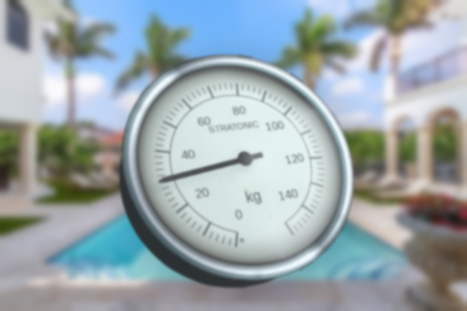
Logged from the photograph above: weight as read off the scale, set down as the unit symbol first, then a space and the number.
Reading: kg 30
